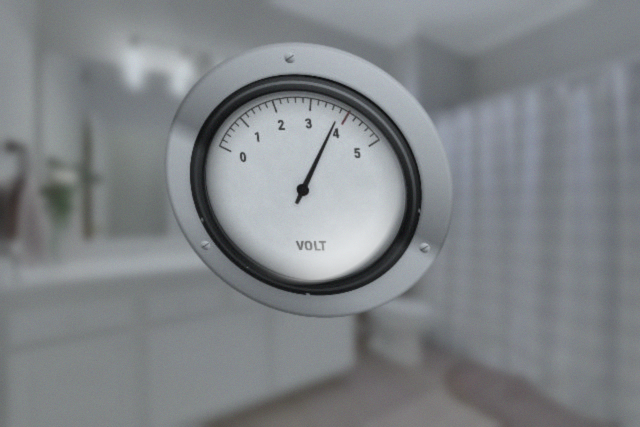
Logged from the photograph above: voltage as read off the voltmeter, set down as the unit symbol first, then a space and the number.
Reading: V 3.8
